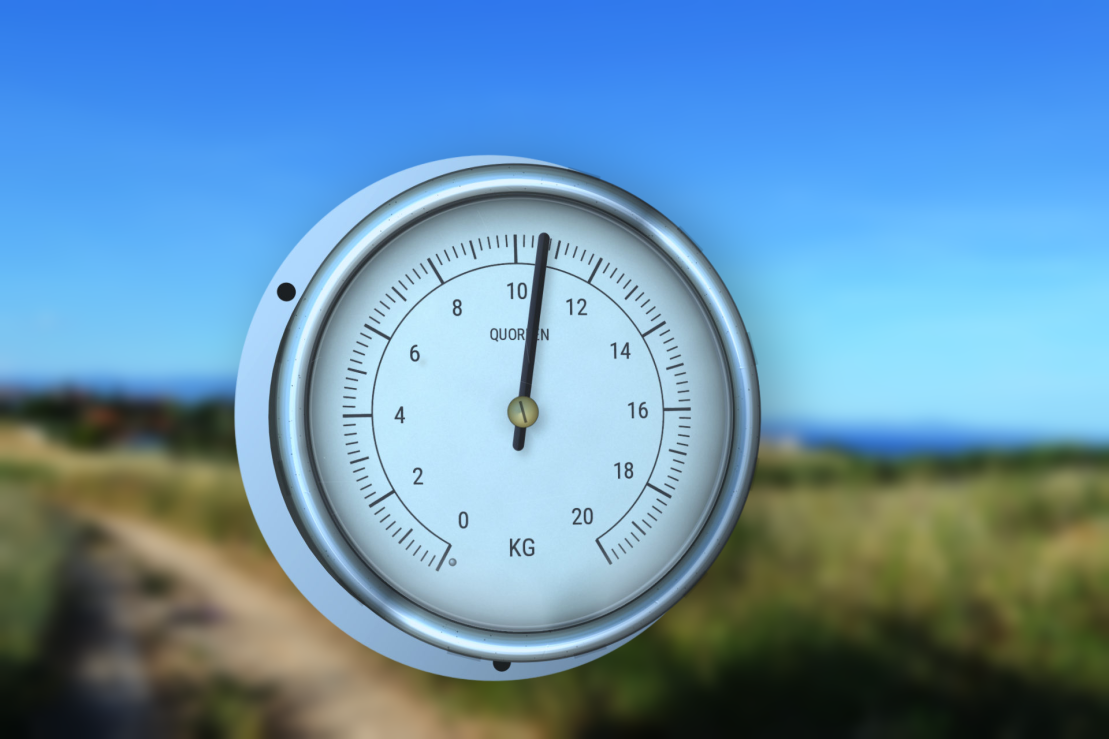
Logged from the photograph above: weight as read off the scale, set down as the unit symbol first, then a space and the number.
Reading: kg 10.6
